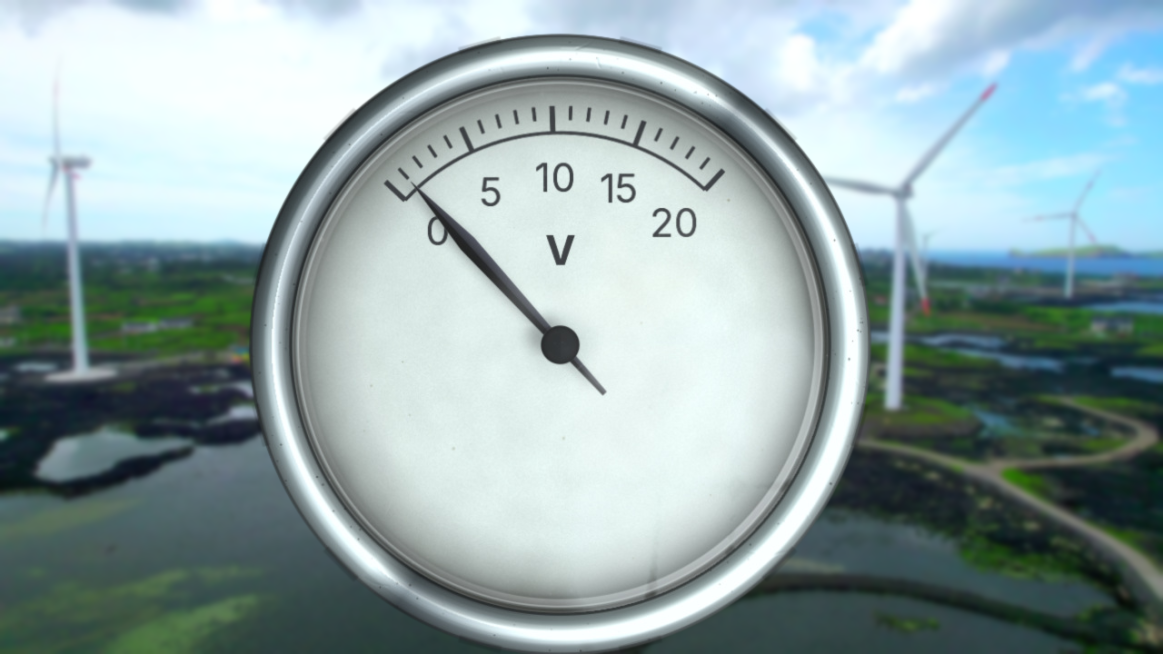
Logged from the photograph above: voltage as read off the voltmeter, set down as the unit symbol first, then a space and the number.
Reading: V 1
